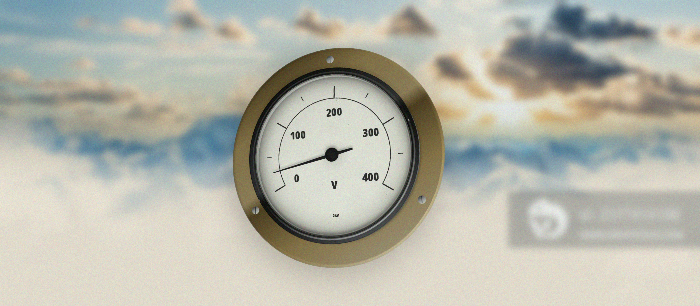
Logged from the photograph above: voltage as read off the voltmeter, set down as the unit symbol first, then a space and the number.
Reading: V 25
